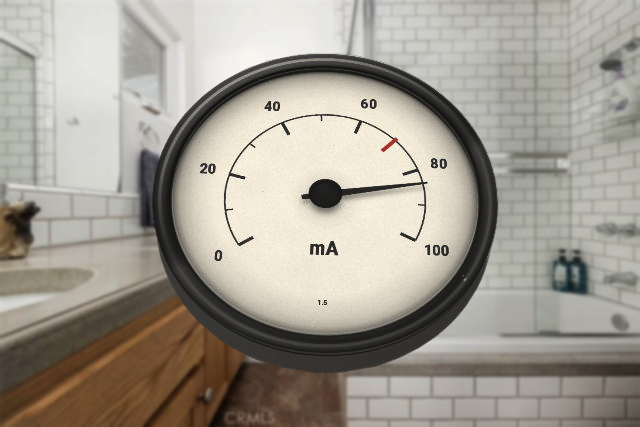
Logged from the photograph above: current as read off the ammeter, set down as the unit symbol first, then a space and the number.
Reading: mA 85
